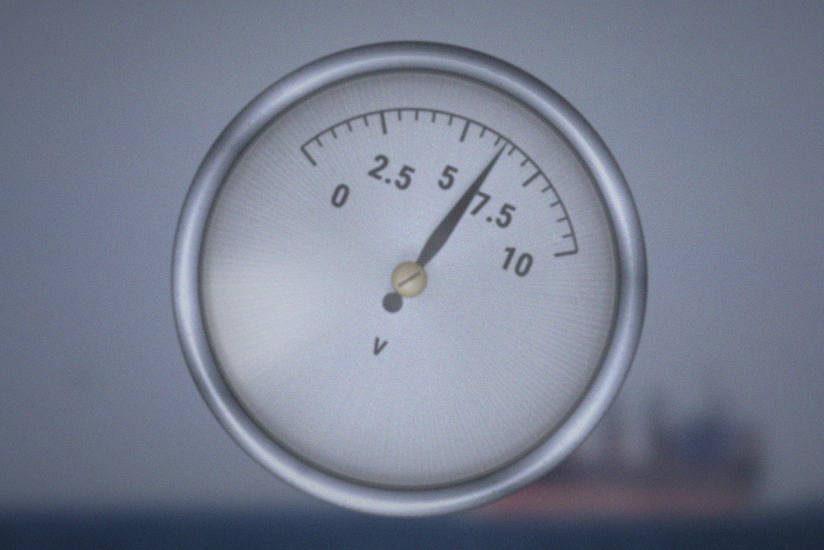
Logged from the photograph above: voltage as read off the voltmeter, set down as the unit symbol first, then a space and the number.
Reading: V 6.25
